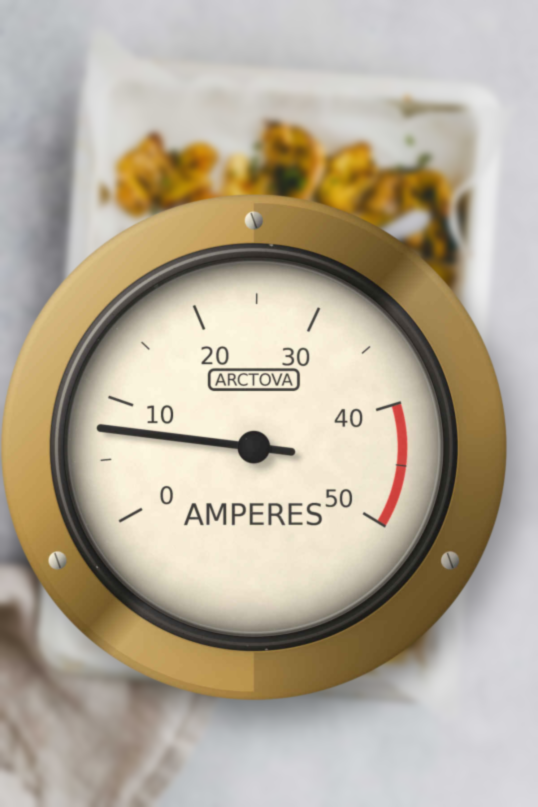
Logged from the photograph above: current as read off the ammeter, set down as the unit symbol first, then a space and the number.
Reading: A 7.5
